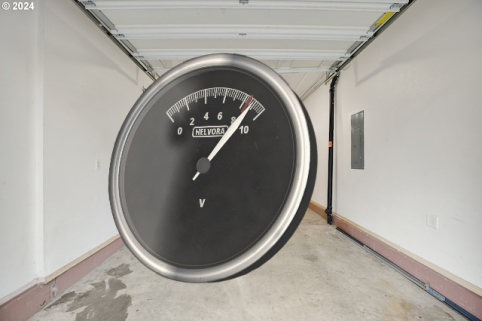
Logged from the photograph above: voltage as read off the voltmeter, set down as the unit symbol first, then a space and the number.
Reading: V 9
